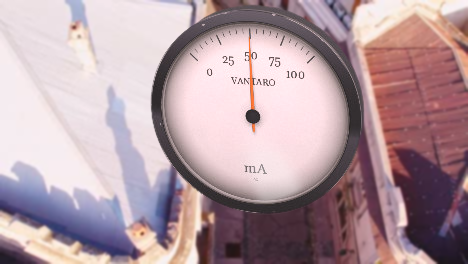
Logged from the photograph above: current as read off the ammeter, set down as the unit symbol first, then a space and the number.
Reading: mA 50
